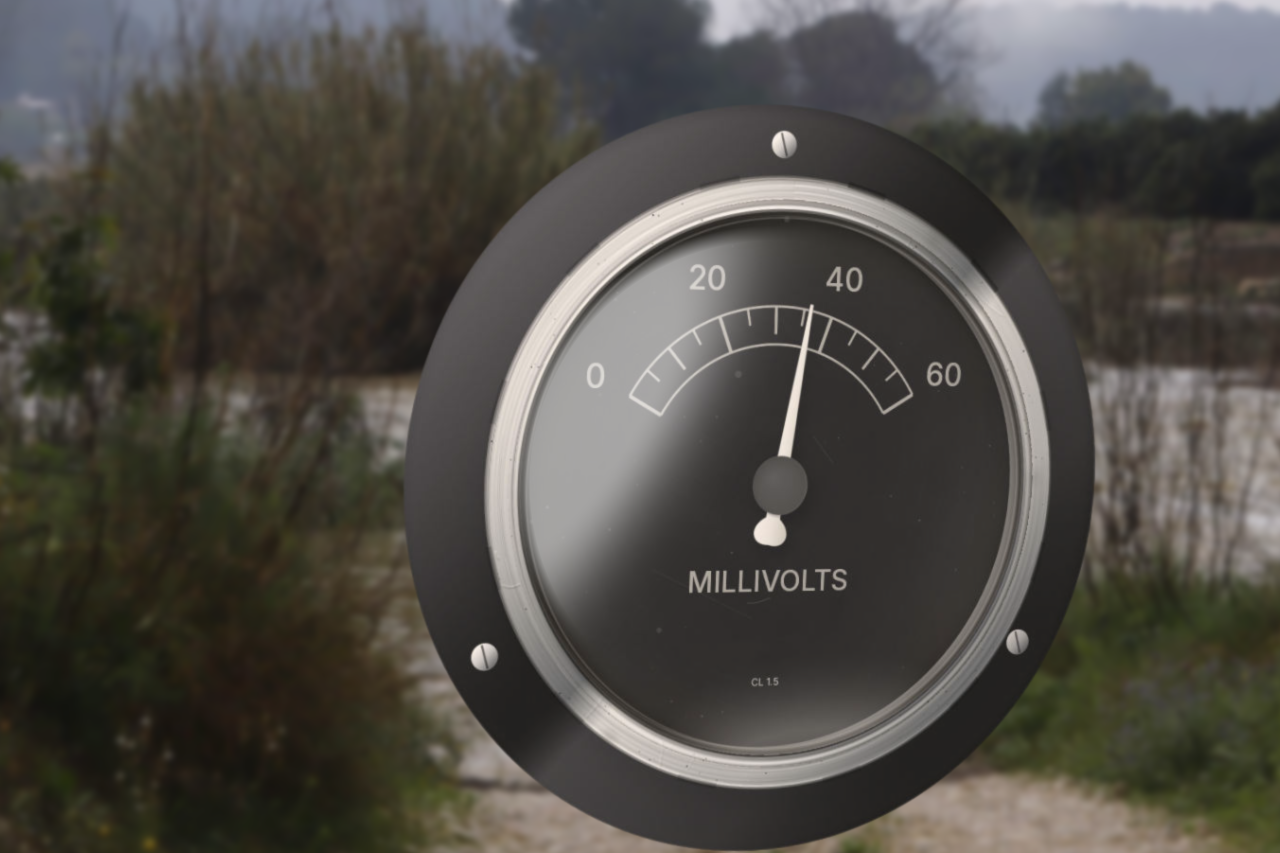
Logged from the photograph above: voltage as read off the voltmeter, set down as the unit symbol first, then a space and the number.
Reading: mV 35
